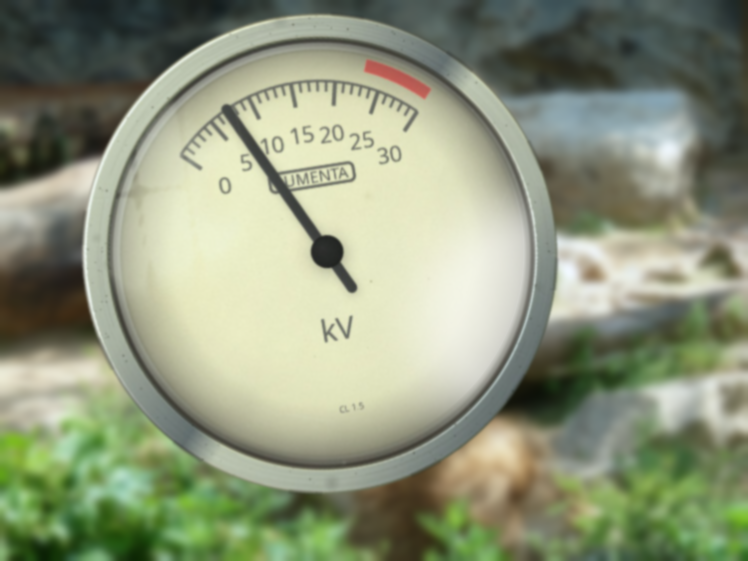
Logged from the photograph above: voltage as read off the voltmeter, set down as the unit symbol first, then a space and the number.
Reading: kV 7
